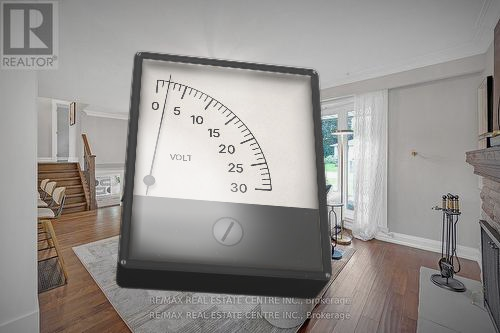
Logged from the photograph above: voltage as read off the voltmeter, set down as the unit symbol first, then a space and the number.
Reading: V 2
